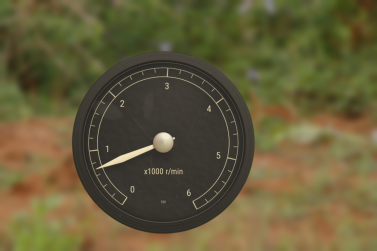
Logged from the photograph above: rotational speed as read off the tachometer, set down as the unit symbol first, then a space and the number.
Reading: rpm 700
